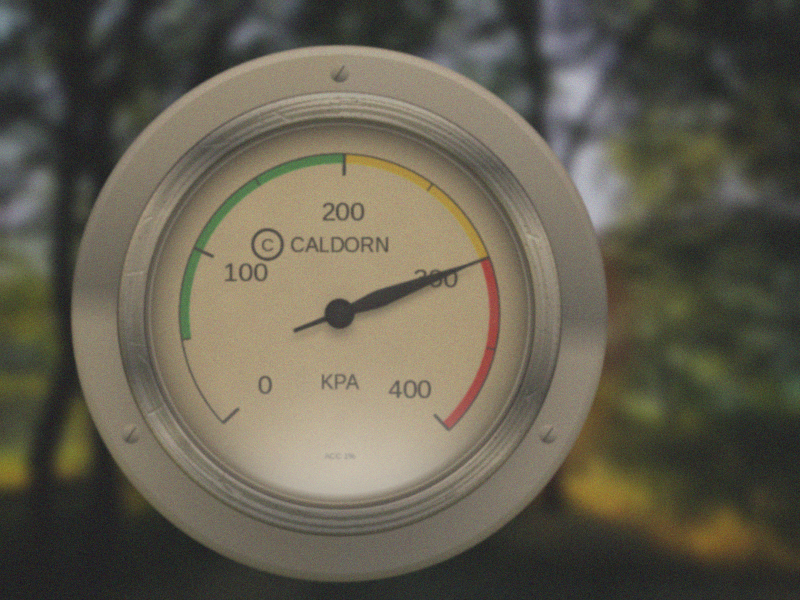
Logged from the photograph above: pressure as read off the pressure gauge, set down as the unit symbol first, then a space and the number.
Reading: kPa 300
